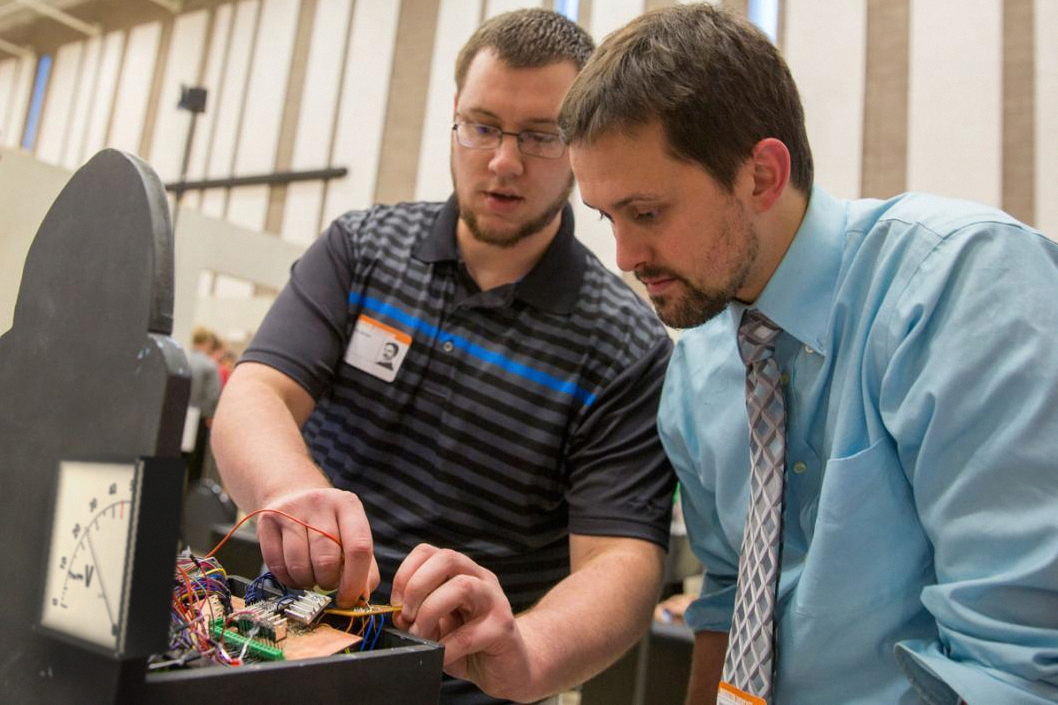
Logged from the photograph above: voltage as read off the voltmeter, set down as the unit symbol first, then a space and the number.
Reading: V 25
